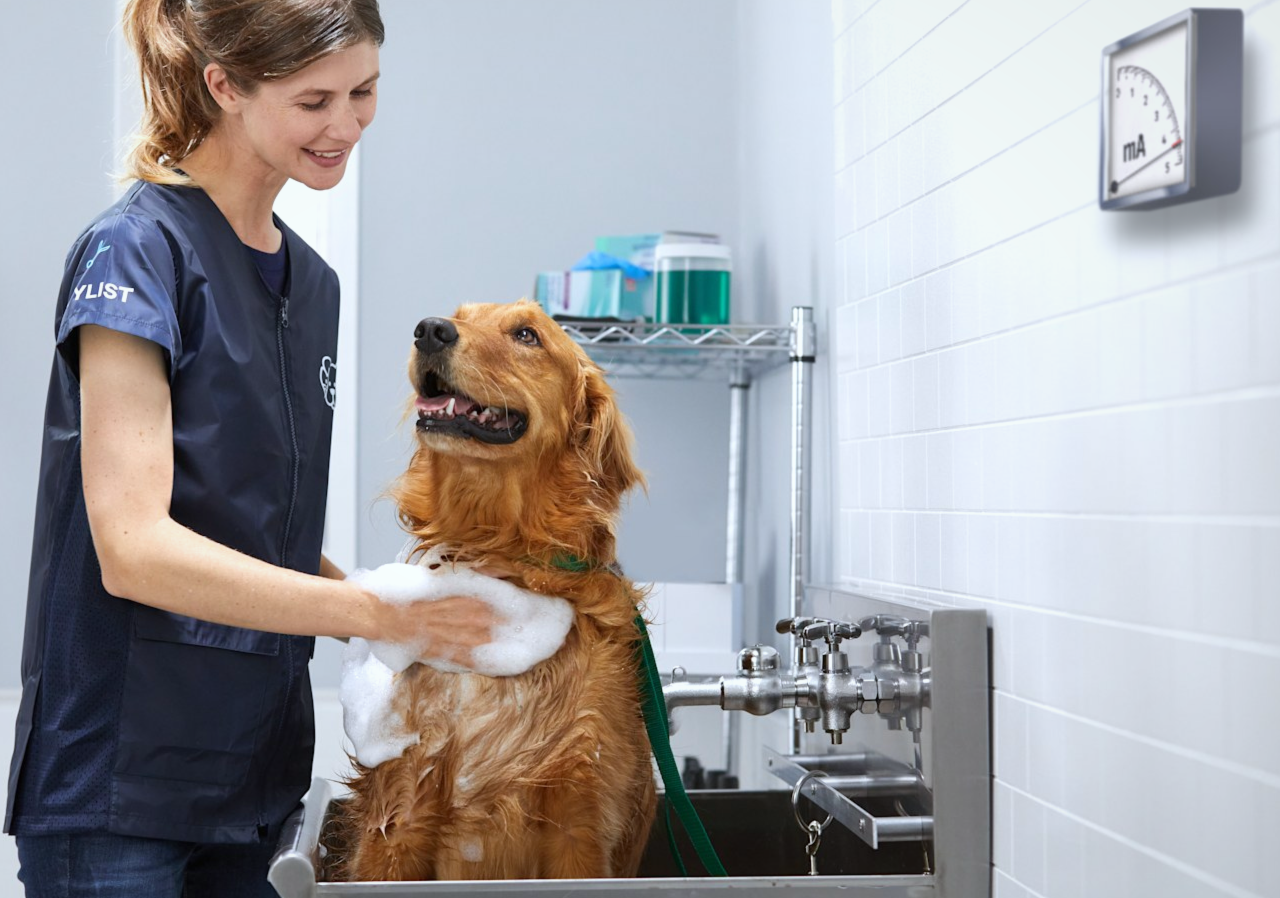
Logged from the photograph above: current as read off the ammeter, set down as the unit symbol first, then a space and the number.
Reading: mA 4.5
